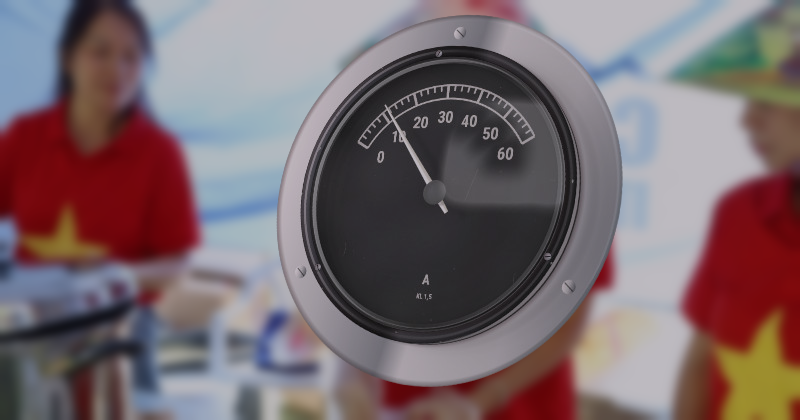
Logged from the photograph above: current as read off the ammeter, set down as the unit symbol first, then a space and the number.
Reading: A 12
